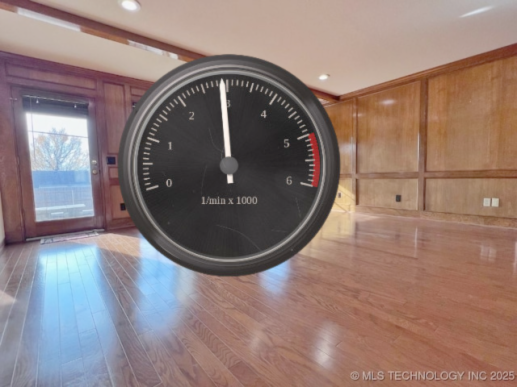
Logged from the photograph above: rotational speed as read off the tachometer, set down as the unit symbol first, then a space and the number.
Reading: rpm 2900
